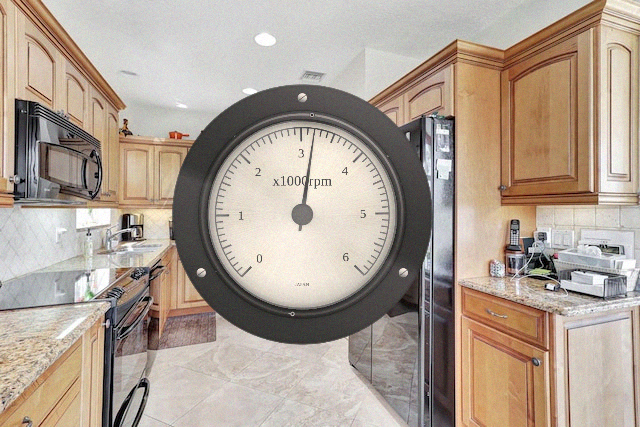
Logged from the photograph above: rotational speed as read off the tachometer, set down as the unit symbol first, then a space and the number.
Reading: rpm 3200
